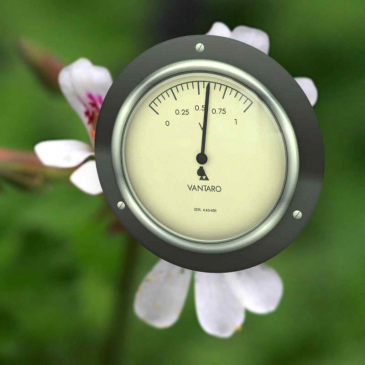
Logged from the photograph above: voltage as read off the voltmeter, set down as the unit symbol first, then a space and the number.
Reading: V 0.6
